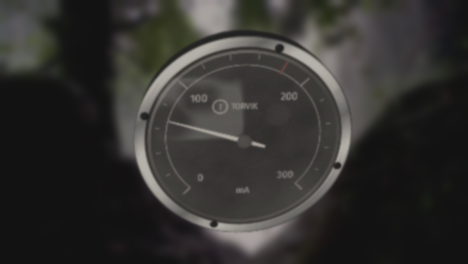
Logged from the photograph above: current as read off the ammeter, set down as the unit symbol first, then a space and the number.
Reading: mA 70
